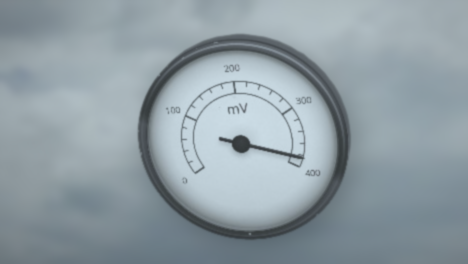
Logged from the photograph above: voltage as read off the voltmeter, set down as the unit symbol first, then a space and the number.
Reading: mV 380
